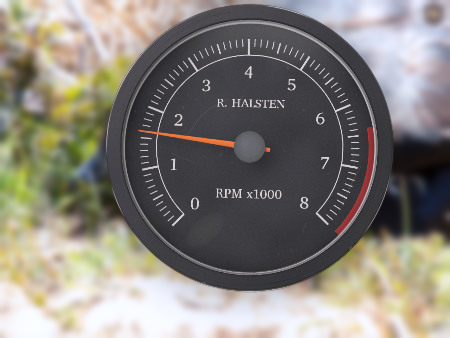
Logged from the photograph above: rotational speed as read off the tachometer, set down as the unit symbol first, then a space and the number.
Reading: rpm 1600
